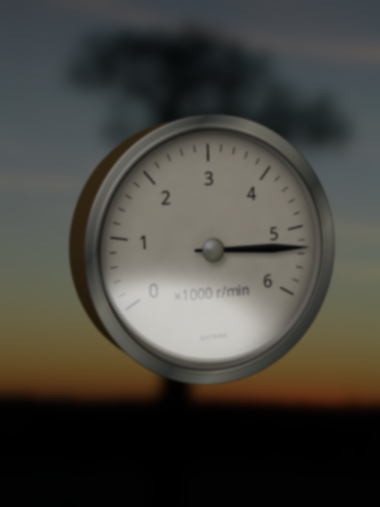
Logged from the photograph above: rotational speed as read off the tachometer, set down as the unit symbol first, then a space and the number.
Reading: rpm 5300
